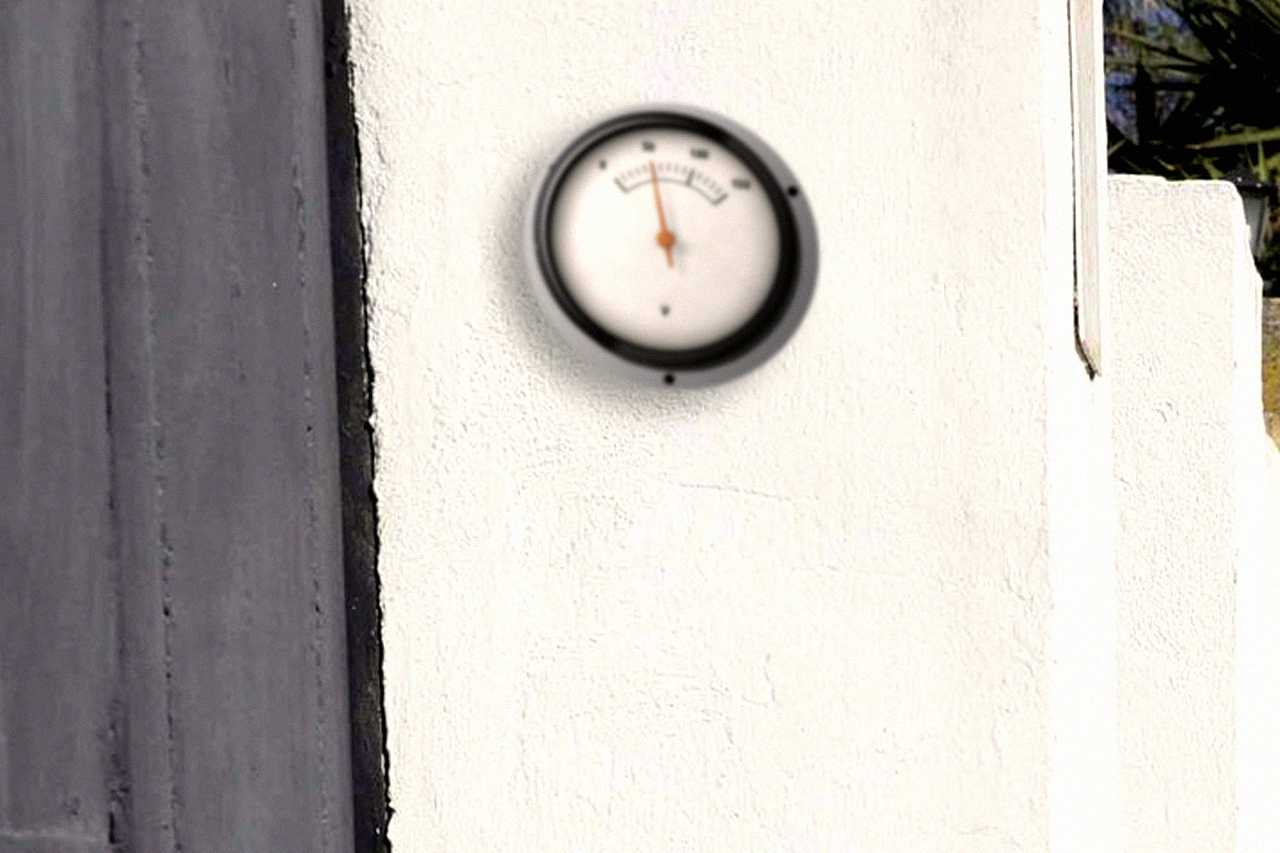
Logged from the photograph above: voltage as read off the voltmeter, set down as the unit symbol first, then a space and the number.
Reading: V 50
